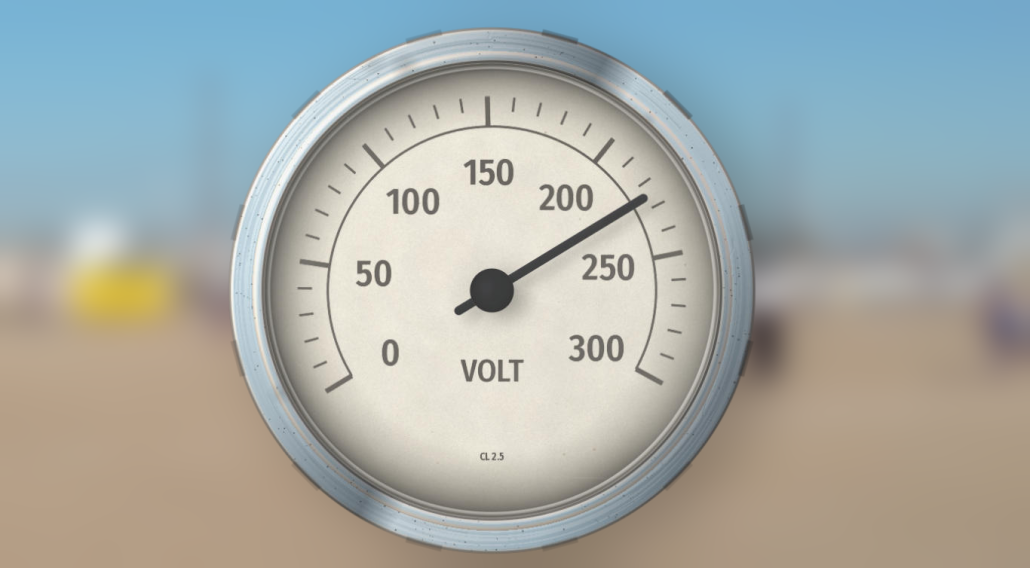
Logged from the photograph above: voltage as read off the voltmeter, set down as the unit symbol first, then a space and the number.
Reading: V 225
